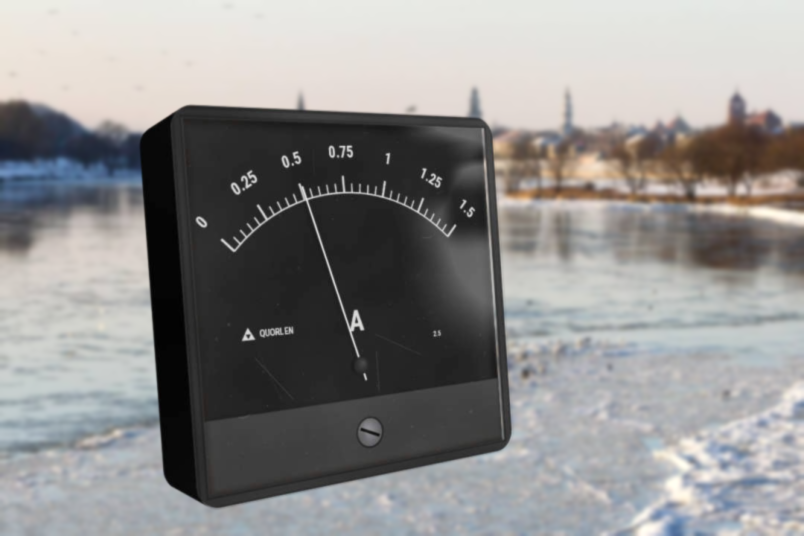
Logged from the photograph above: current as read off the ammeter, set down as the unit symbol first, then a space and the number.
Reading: A 0.5
